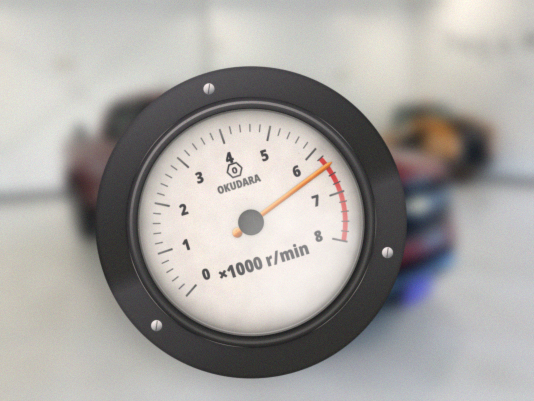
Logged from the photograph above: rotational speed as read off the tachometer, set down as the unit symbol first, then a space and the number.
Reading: rpm 6400
